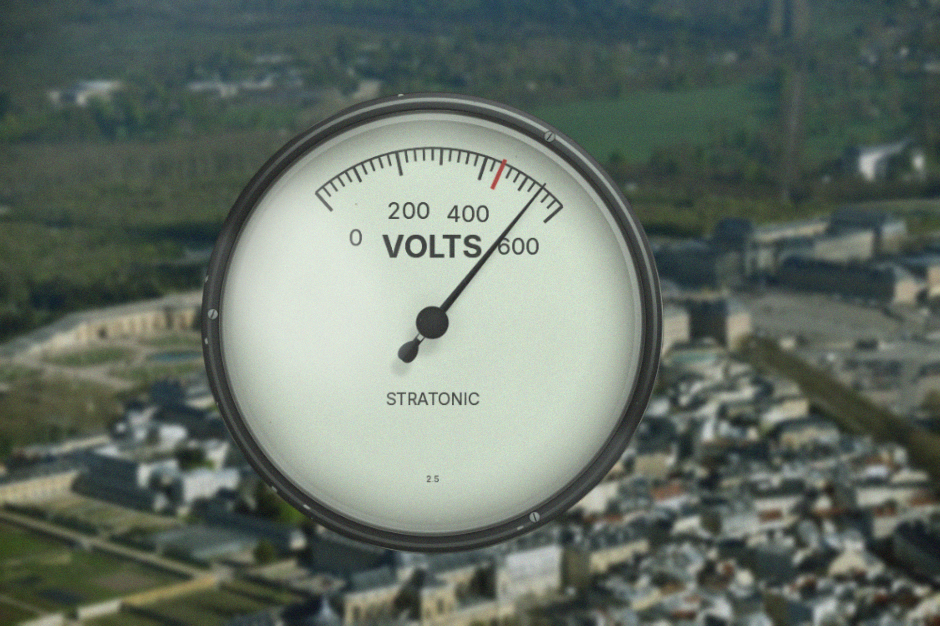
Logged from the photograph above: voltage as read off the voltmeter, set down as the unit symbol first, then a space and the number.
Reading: V 540
